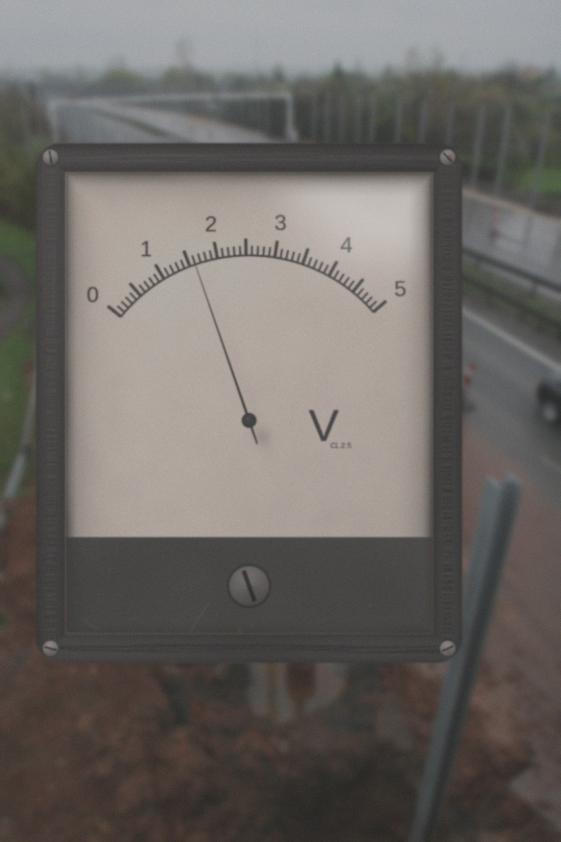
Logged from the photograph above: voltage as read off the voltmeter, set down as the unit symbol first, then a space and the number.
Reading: V 1.6
